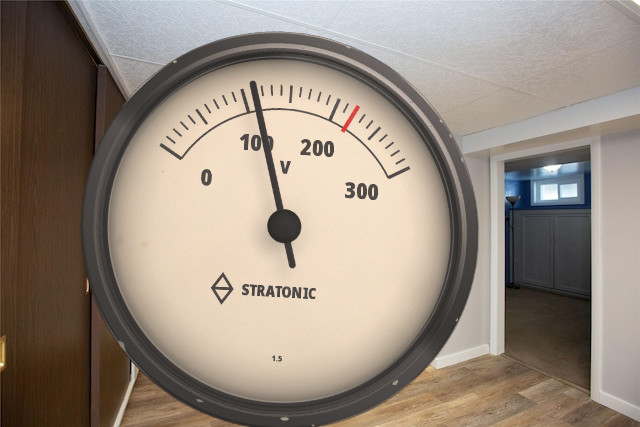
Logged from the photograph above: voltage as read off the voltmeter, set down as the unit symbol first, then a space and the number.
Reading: V 110
